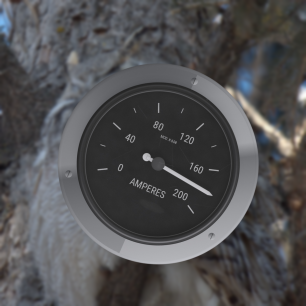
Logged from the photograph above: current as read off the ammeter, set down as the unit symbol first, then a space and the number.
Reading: A 180
